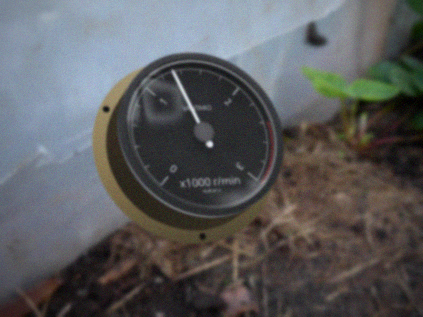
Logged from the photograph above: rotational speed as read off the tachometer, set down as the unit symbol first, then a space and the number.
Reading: rpm 1300
